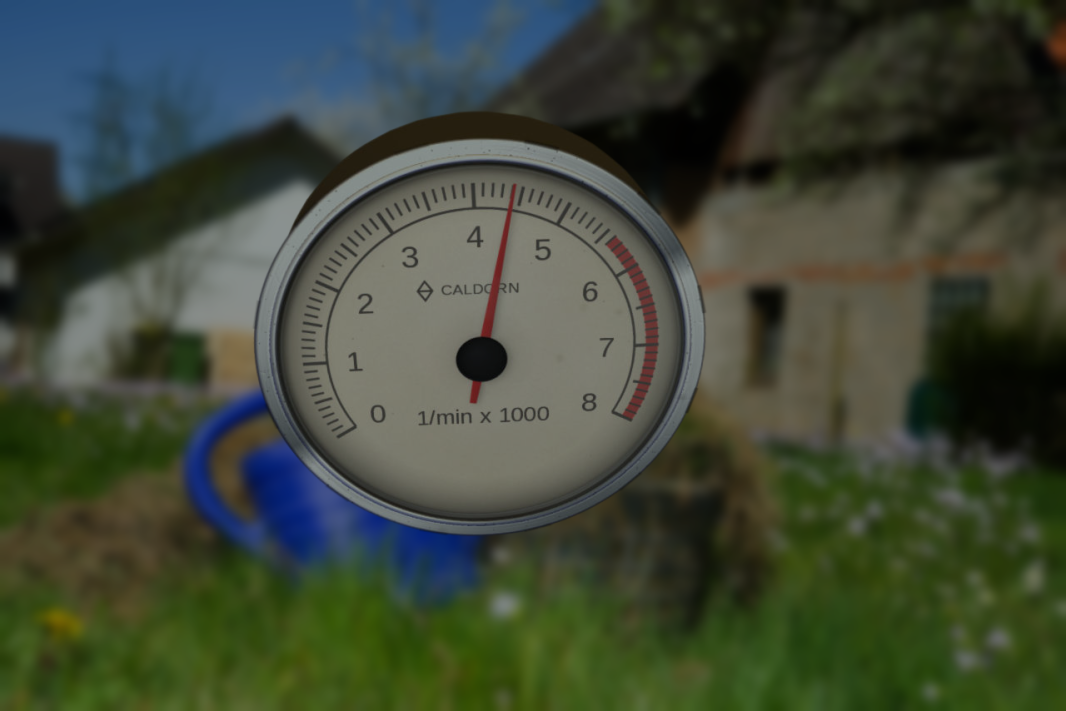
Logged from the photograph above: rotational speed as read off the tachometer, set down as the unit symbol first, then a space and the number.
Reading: rpm 4400
